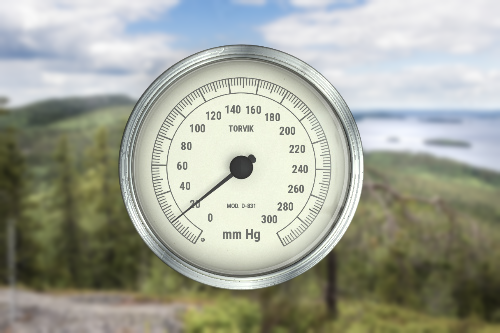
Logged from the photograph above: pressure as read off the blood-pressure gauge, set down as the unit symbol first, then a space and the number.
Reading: mmHg 20
